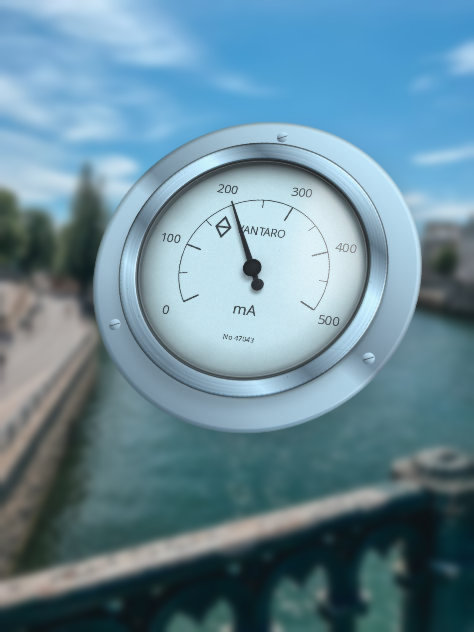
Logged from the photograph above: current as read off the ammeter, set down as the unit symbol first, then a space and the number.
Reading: mA 200
